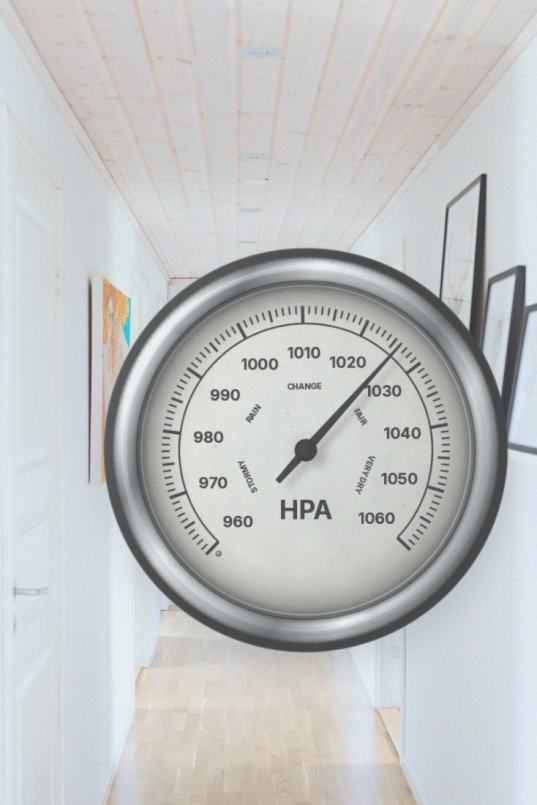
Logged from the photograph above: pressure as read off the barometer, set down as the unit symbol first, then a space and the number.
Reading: hPa 1026
